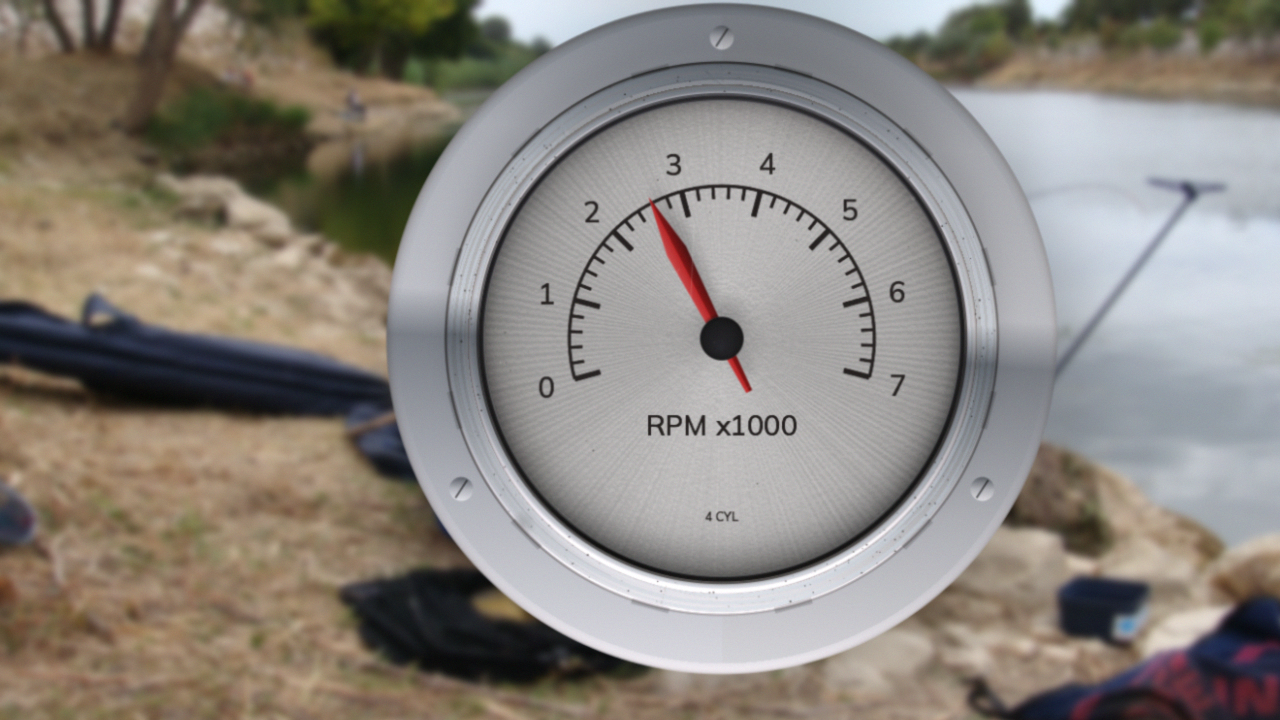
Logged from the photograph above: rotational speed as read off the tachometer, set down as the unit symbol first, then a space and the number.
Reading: rpm 2600
